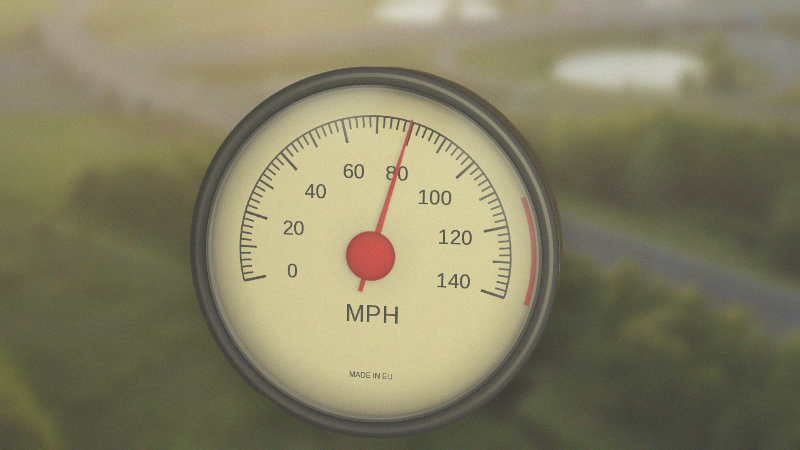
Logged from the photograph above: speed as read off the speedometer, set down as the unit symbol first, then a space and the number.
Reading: mph 80
